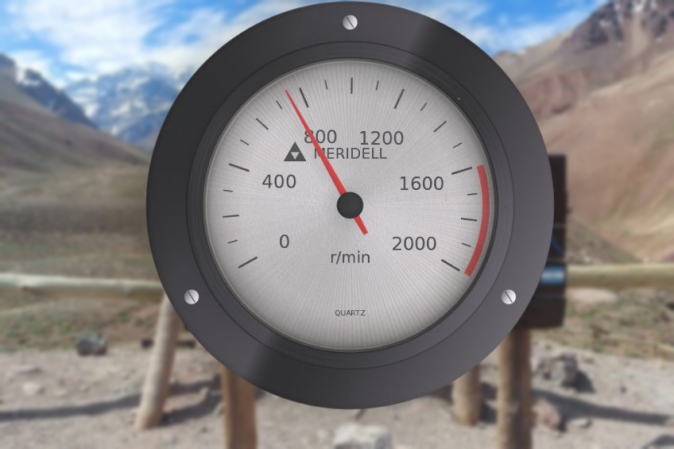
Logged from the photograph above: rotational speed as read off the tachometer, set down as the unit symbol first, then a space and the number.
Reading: rpm 750
